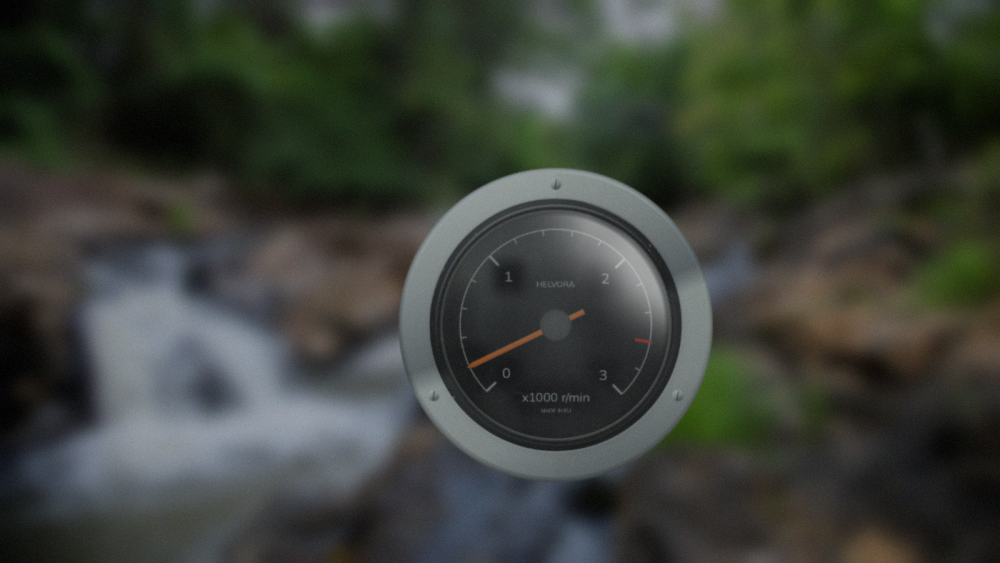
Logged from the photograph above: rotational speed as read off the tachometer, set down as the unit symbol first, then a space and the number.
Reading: rpm 200
